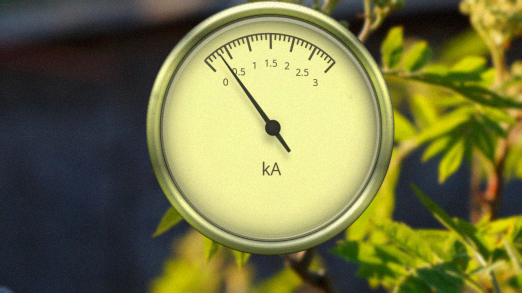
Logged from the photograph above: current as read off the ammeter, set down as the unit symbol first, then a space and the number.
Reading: kA 0.3
